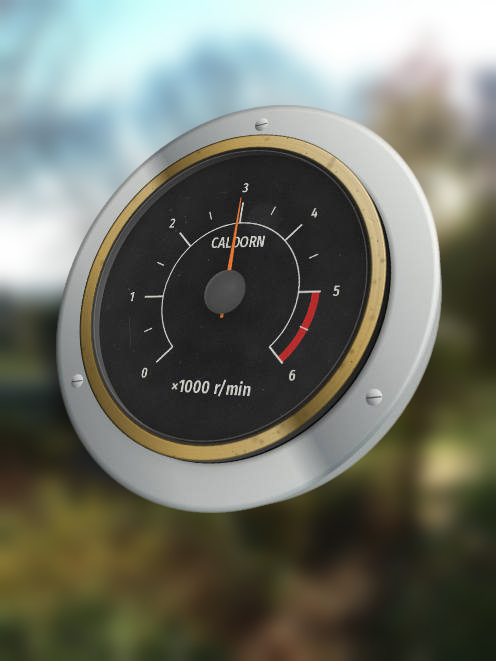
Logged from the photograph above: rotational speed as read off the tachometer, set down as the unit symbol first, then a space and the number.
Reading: rpm 3000
